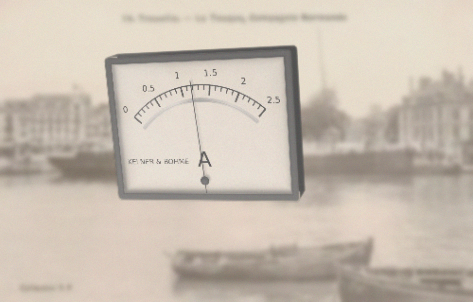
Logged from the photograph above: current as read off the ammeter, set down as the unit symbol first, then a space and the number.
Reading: A 1.2
